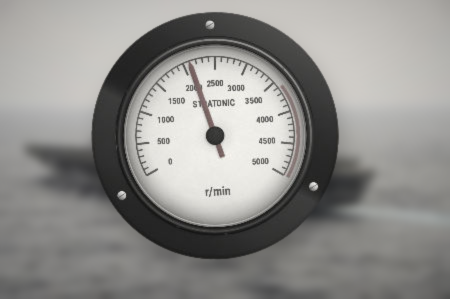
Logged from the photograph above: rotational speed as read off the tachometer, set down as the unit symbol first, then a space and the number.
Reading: rpm 2100
